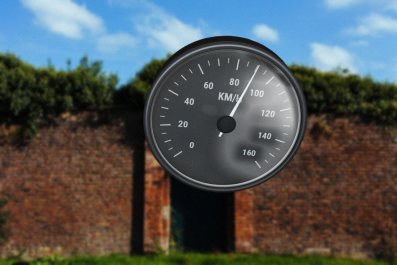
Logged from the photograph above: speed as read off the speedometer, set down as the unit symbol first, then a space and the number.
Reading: km/h 90
